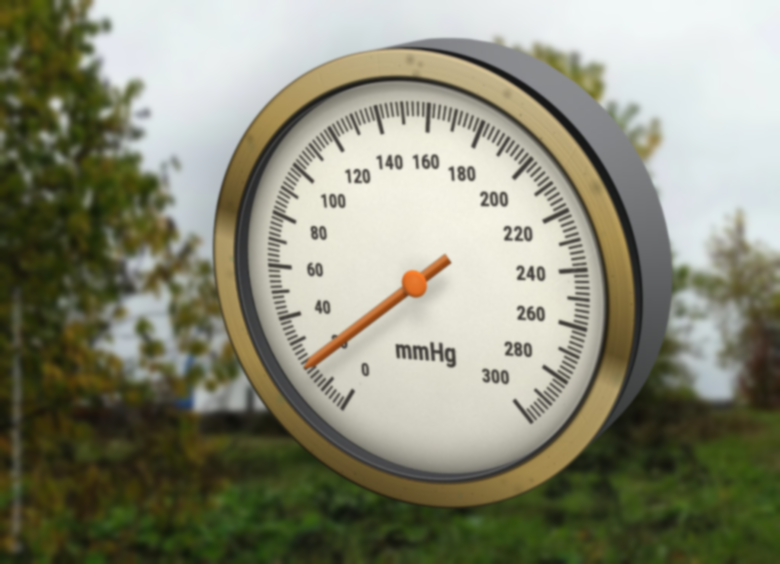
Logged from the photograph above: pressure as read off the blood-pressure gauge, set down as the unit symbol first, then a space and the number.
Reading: mmHg 20
